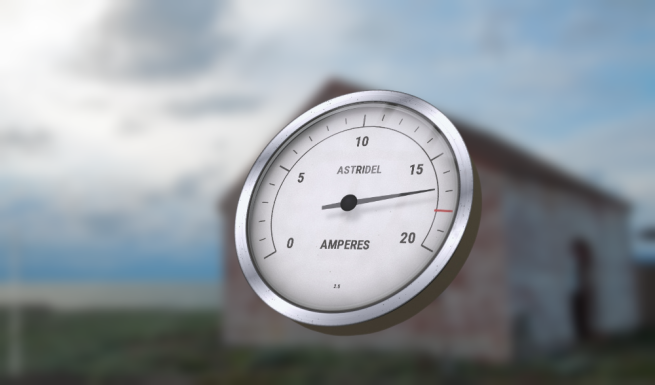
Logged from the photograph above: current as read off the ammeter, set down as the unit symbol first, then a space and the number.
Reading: A 17
